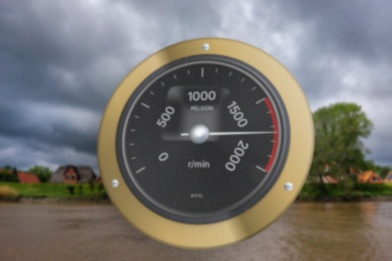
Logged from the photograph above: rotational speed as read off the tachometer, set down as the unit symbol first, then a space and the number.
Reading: rpm 1750
